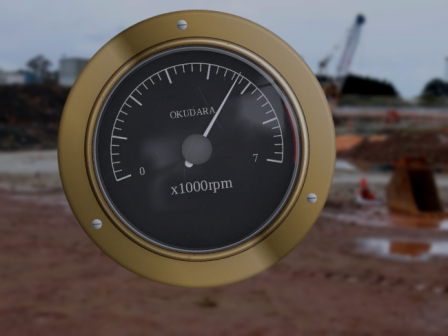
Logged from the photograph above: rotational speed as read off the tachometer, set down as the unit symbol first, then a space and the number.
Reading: rpm 4700
